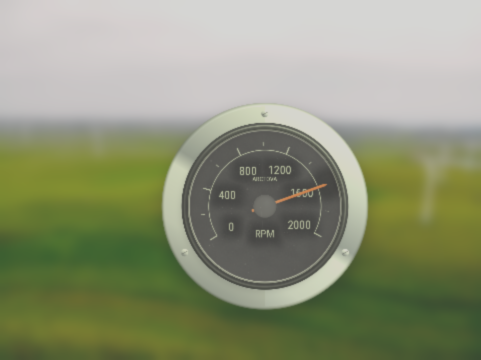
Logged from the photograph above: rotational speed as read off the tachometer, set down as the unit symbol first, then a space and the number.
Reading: rpm 1600
